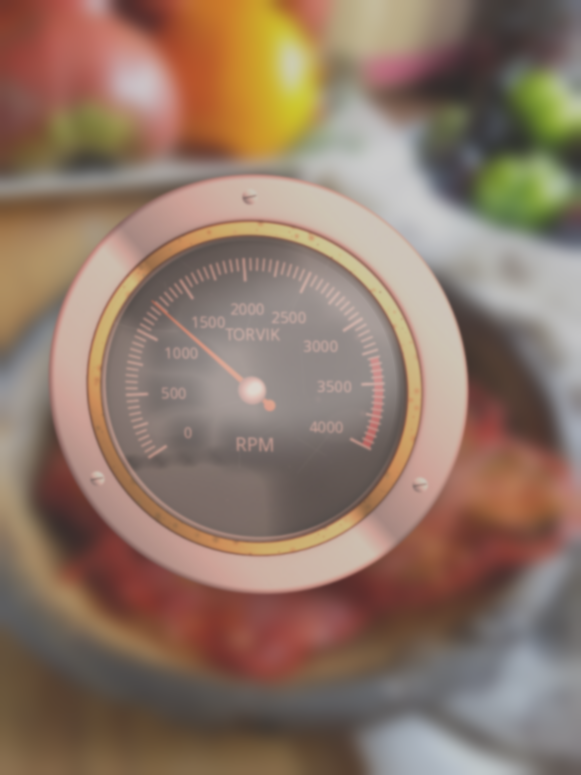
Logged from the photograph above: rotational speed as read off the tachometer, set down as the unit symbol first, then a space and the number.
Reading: rpm 1250
